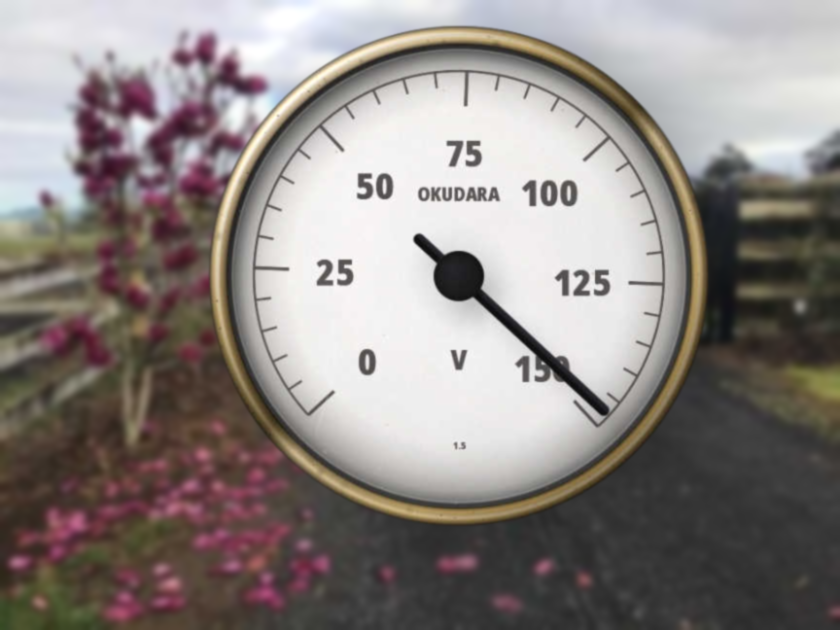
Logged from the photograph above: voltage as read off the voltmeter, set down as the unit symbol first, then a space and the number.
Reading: V 147.5
